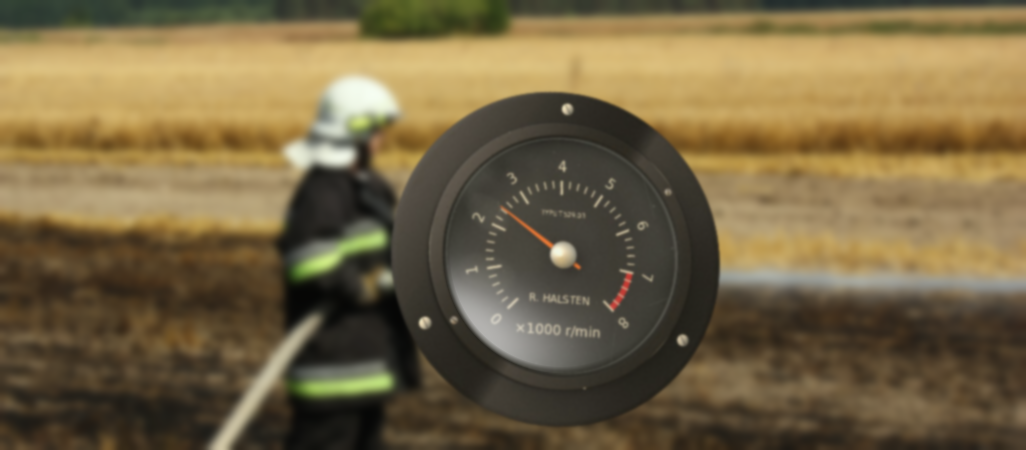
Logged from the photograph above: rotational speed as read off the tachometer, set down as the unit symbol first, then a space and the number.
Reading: rpm 2400
